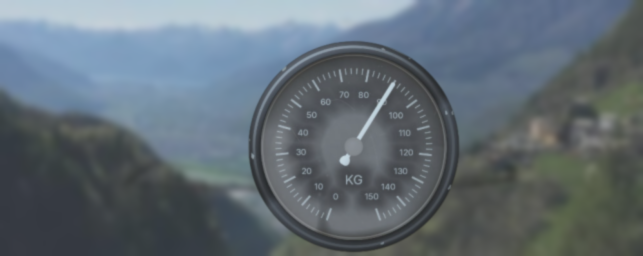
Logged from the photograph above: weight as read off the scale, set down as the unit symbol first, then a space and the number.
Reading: kg 90
